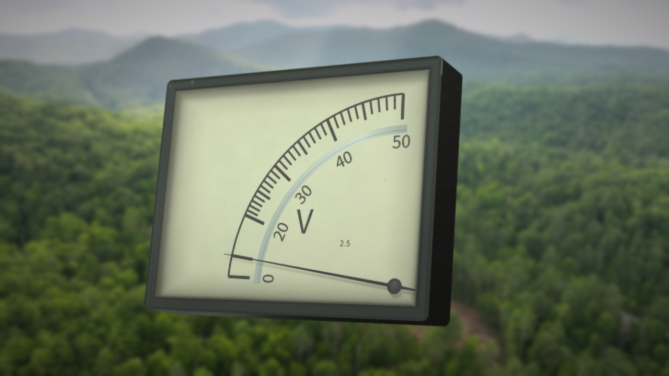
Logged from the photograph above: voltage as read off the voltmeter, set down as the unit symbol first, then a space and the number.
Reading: V 10
